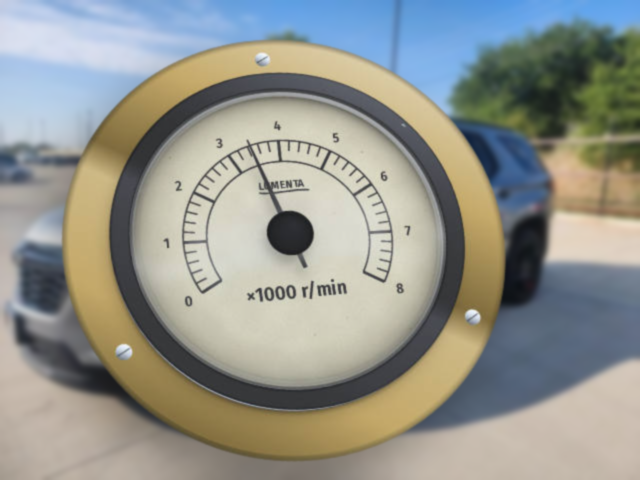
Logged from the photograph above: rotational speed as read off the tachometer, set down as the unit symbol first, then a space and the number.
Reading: rpm 3400
